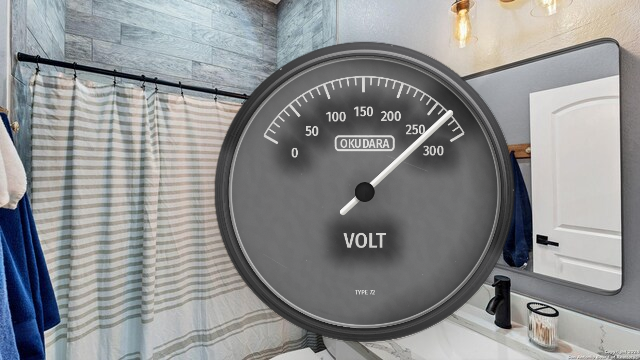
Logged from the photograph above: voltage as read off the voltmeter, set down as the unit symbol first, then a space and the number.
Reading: V 270
